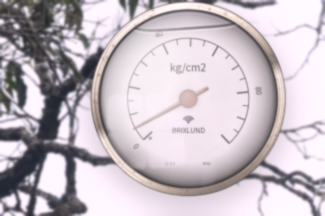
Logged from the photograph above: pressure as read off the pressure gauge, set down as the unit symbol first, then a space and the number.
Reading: kg/cm² 5
